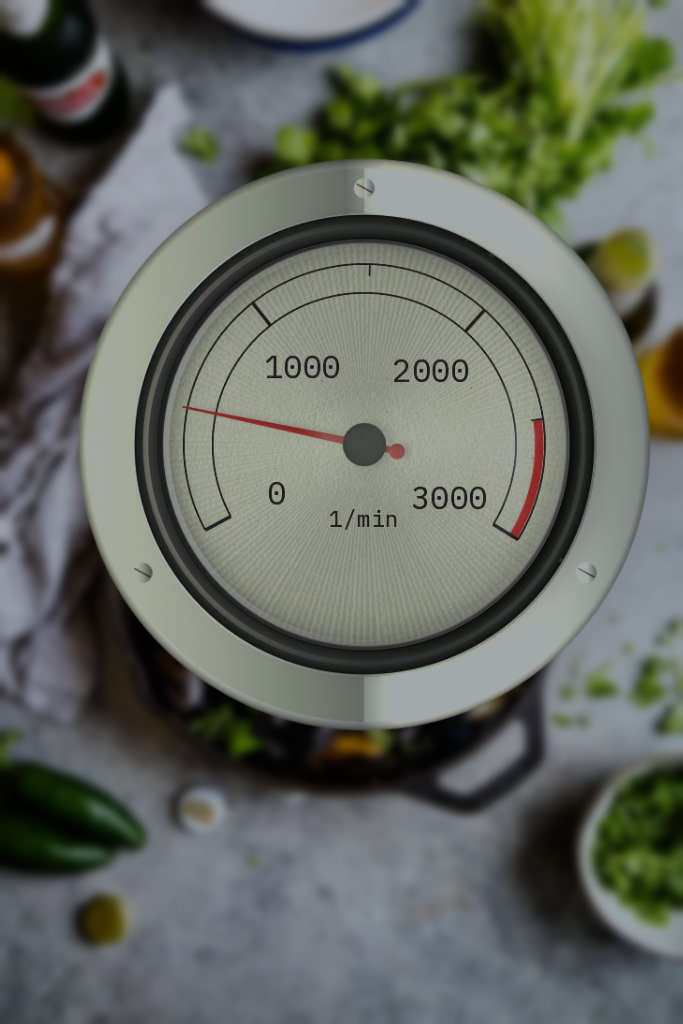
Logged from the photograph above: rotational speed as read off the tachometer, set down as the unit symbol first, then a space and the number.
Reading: rpm 500
